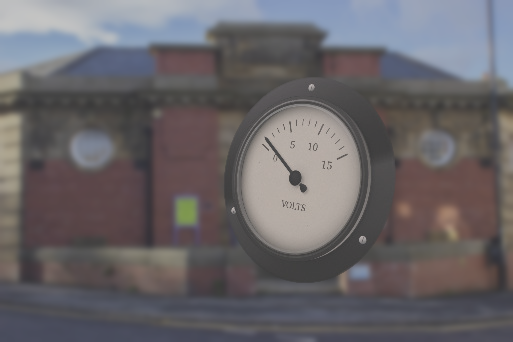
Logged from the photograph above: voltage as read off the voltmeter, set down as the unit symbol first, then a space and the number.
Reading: V 1
